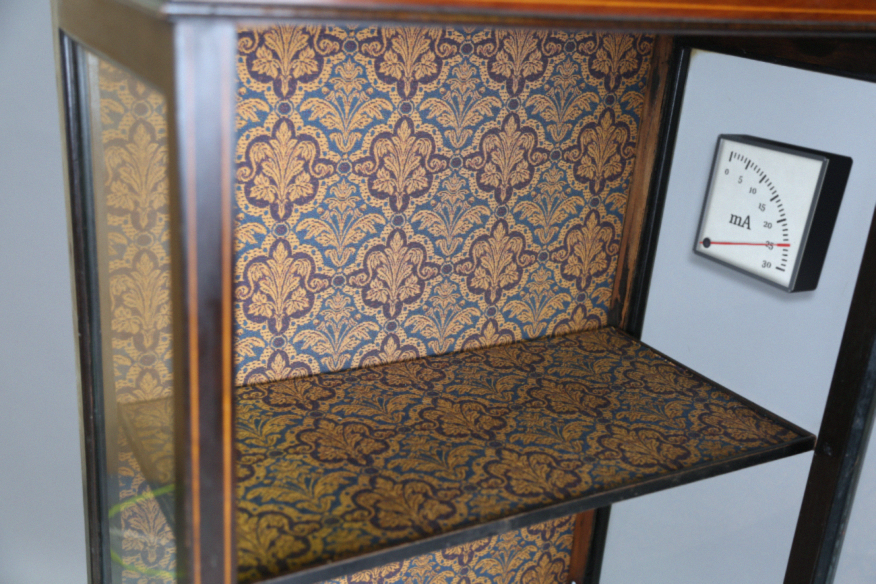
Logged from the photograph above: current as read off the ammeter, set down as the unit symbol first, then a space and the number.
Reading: mA 25
